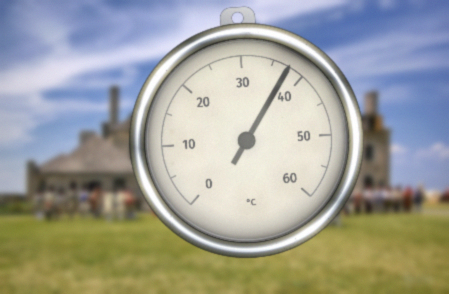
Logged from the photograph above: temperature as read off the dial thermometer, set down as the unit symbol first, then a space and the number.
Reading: °C 37.5
